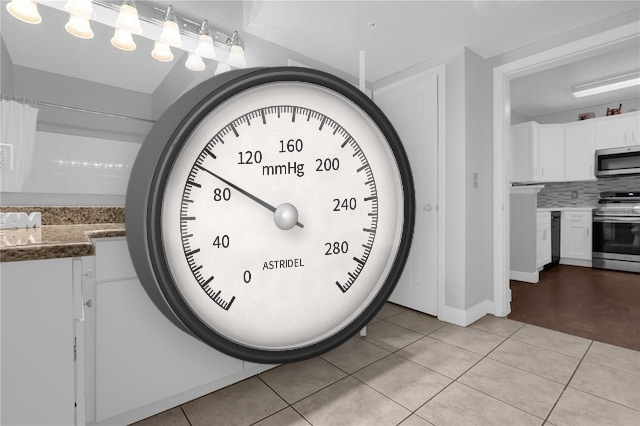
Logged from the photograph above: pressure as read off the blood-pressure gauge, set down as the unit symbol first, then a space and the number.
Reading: mmHg 90
